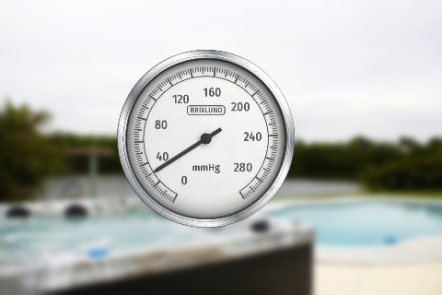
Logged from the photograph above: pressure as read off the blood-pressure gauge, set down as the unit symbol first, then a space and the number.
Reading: mmHg 30
